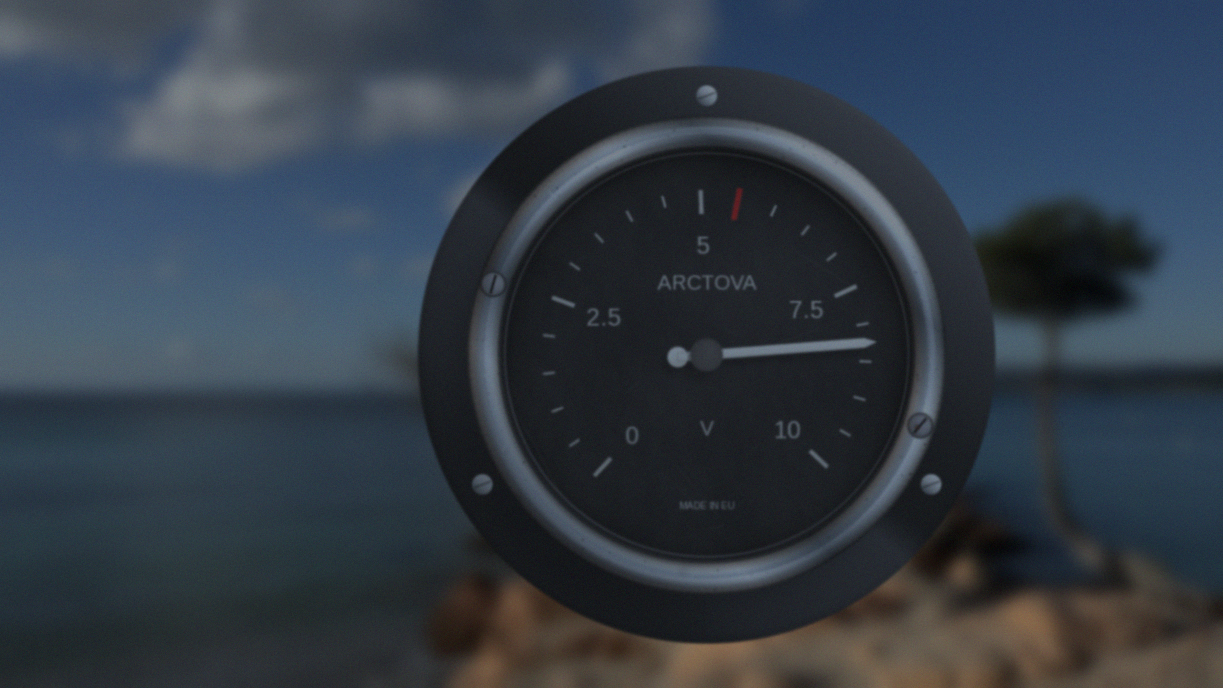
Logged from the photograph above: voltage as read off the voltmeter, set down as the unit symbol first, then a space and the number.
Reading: V 8.25
